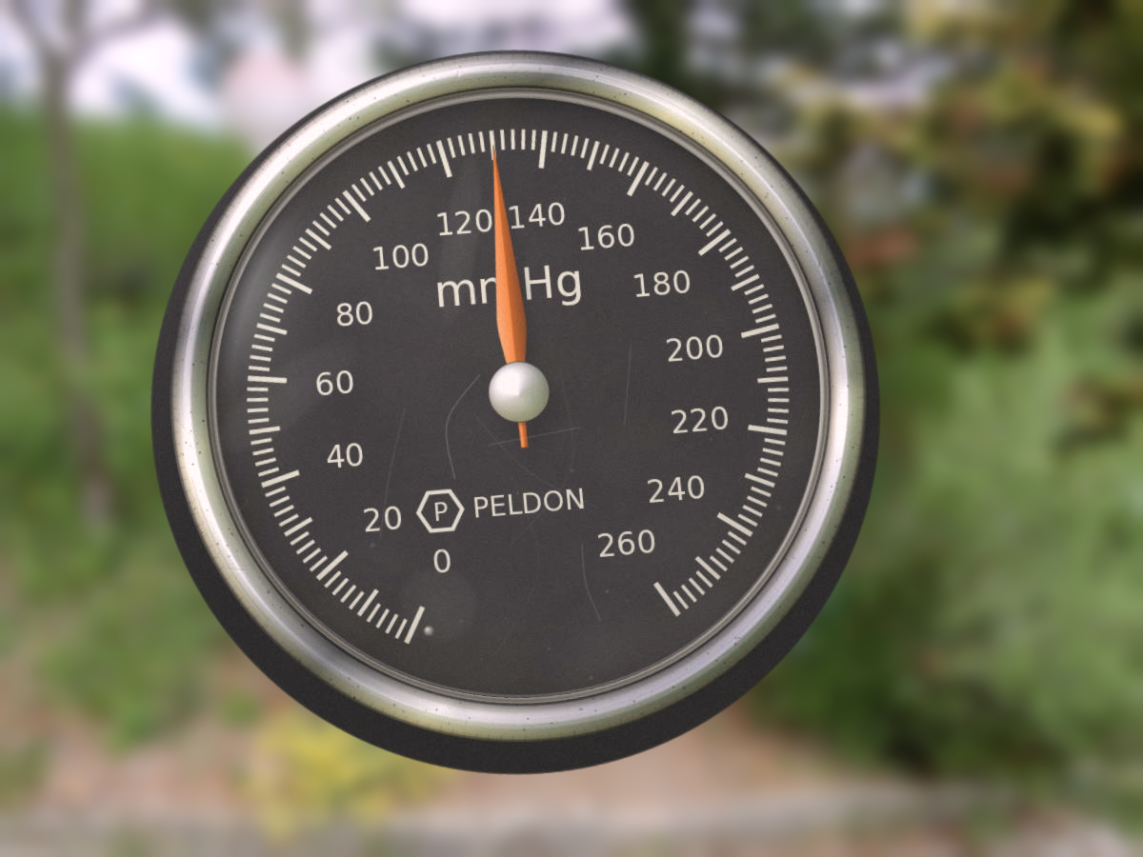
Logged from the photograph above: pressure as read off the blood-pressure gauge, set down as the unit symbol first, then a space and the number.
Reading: mmHg 130
